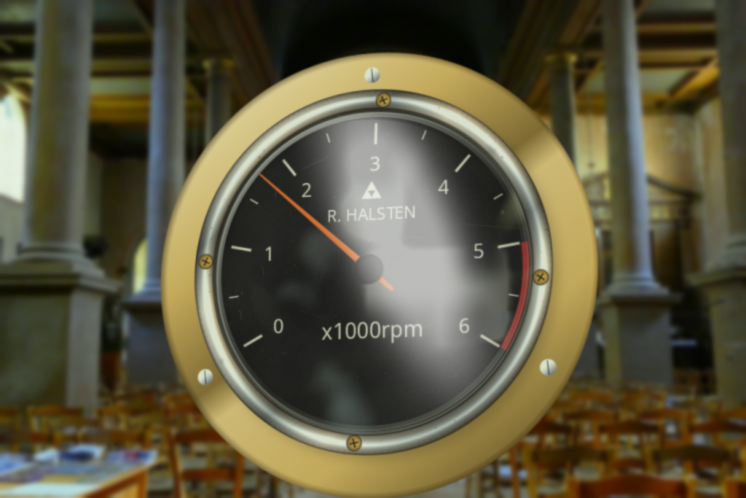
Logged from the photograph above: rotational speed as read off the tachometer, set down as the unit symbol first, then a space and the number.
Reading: rpm 1750
